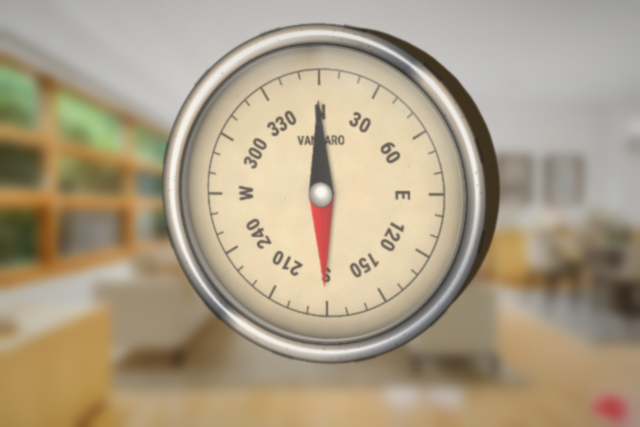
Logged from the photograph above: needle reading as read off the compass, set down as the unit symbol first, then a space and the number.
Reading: ° 180
